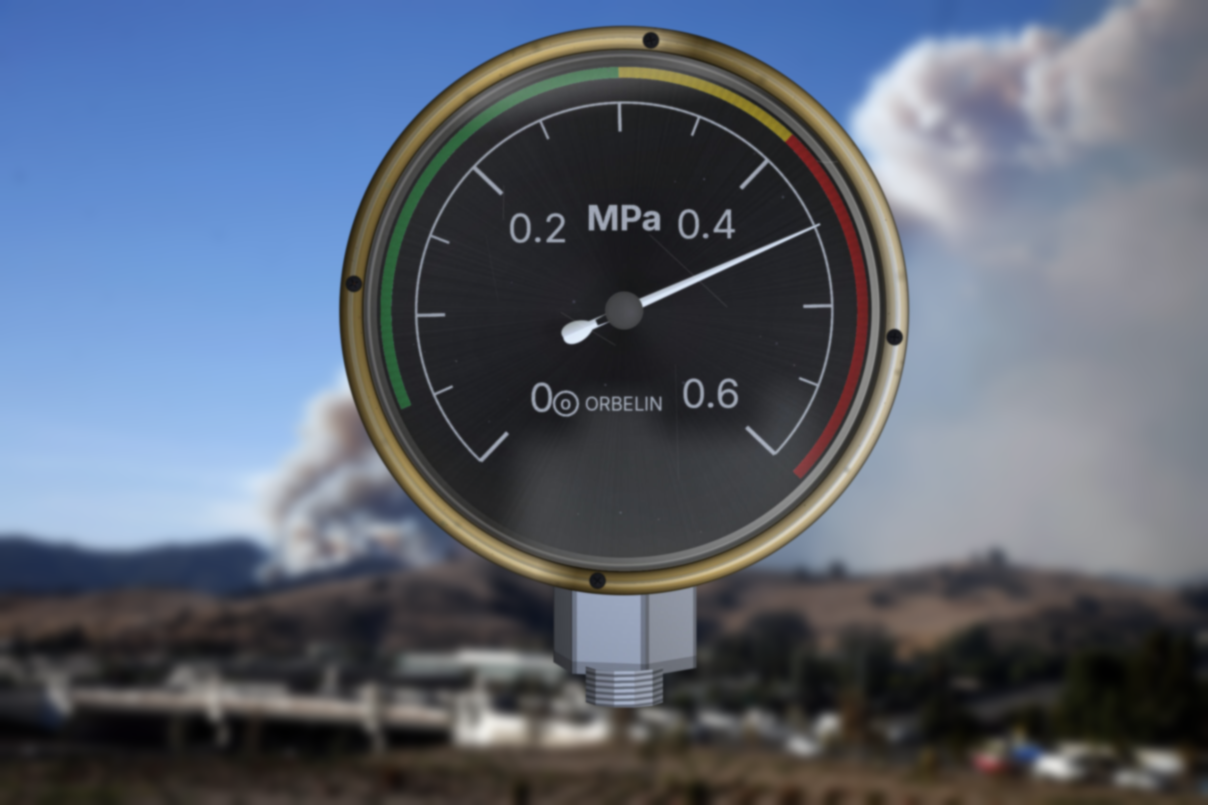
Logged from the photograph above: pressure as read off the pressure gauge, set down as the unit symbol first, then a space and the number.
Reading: MPa 0.45
